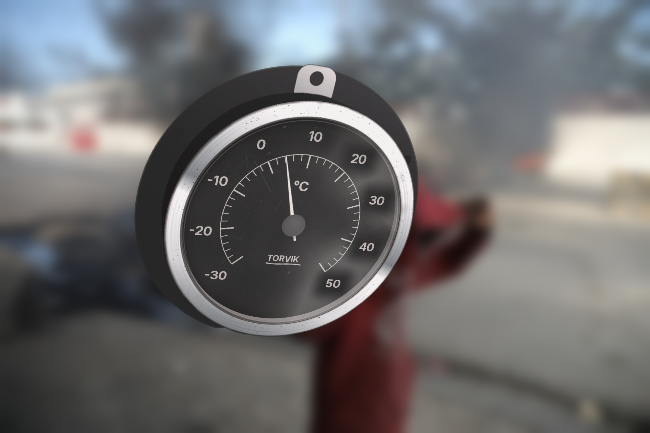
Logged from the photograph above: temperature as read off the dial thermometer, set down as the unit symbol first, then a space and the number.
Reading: °C 4
